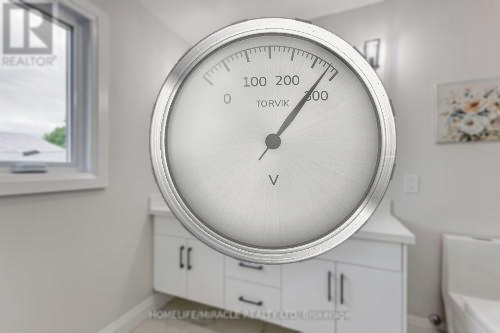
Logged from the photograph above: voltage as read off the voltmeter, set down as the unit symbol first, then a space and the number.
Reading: V 280
